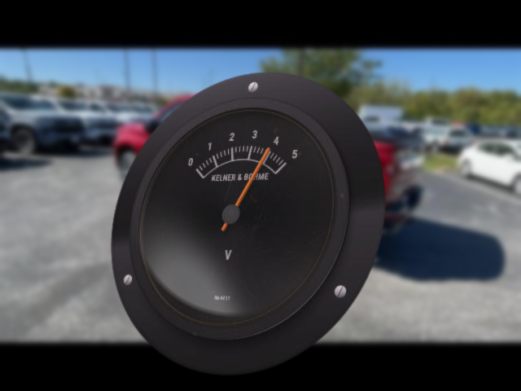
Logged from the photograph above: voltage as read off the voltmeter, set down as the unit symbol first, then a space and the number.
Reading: V 4
